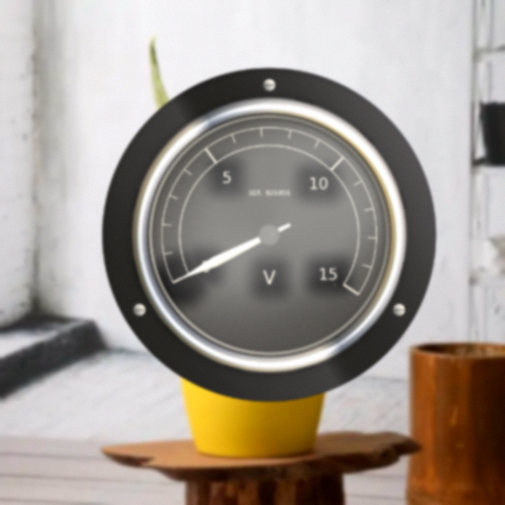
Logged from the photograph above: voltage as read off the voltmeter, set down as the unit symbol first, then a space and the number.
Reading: V 0
